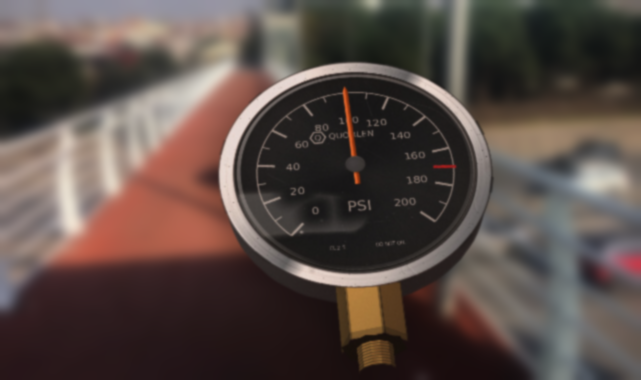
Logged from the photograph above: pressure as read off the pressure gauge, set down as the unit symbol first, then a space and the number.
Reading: psi 100
